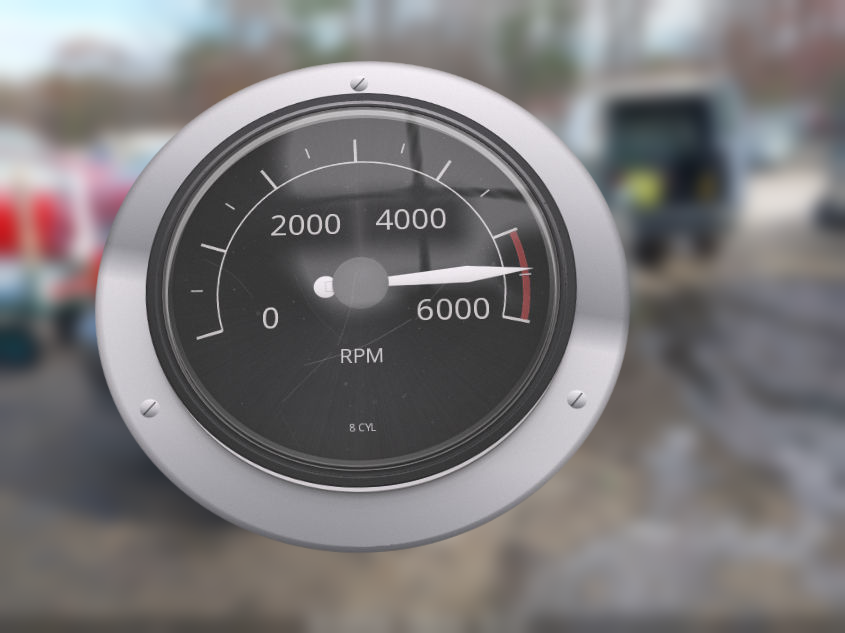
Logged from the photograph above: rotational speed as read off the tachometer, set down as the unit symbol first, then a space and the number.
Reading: rpm 5500
